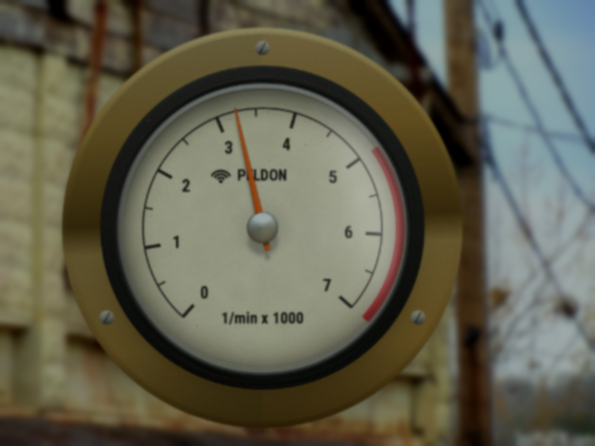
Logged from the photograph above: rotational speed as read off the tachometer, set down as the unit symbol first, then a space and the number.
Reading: rpm 3250
